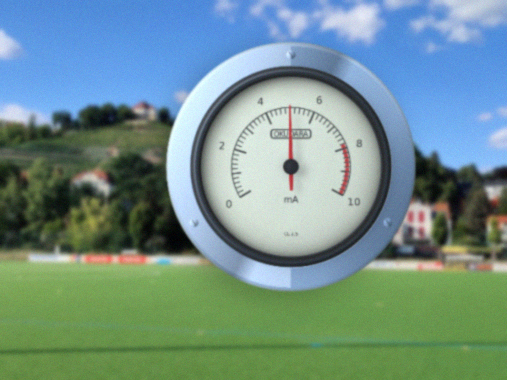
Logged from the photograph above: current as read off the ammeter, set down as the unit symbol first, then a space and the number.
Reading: mA 5
